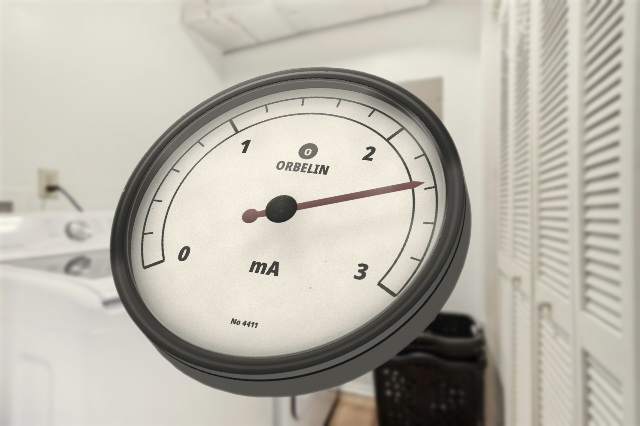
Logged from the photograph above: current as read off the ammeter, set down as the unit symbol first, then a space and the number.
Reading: mA 2.4
